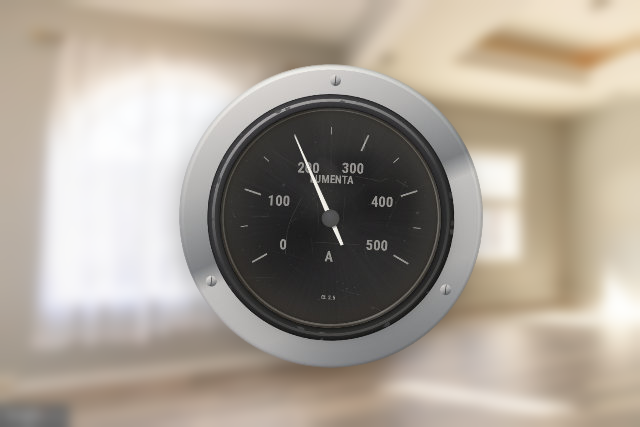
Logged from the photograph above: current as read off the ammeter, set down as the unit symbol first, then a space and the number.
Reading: A 200
